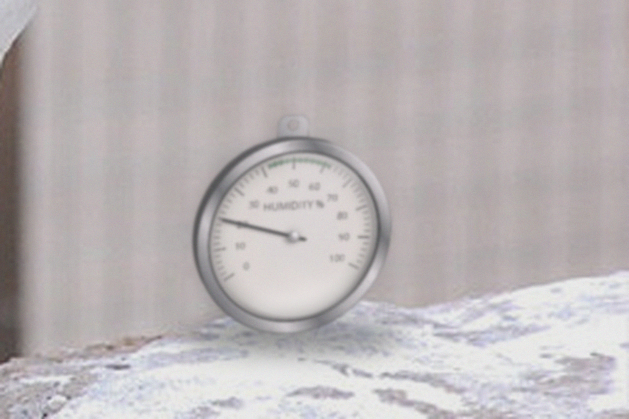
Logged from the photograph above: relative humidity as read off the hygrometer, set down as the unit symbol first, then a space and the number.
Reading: % 20
